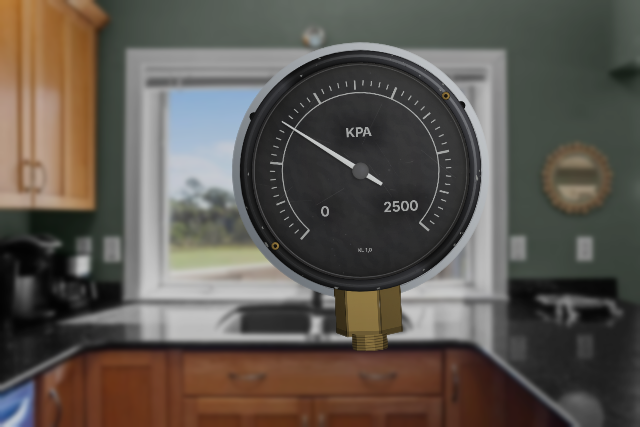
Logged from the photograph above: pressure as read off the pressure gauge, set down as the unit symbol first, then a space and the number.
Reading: kPa 750
